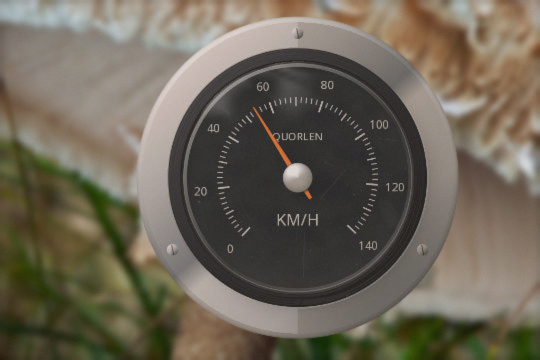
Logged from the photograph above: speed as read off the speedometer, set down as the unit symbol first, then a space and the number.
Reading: km/h 54
